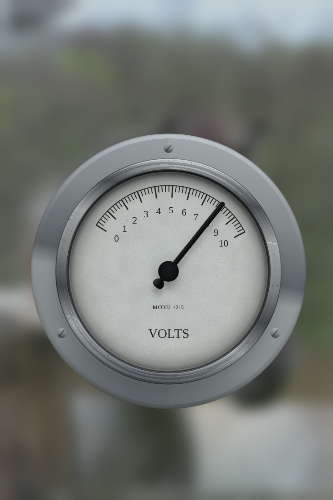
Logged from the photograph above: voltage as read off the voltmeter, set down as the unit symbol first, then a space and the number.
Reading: V 8
